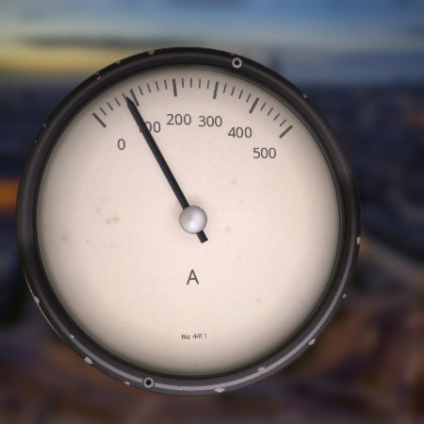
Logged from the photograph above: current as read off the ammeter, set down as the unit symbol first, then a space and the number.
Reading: A 80
